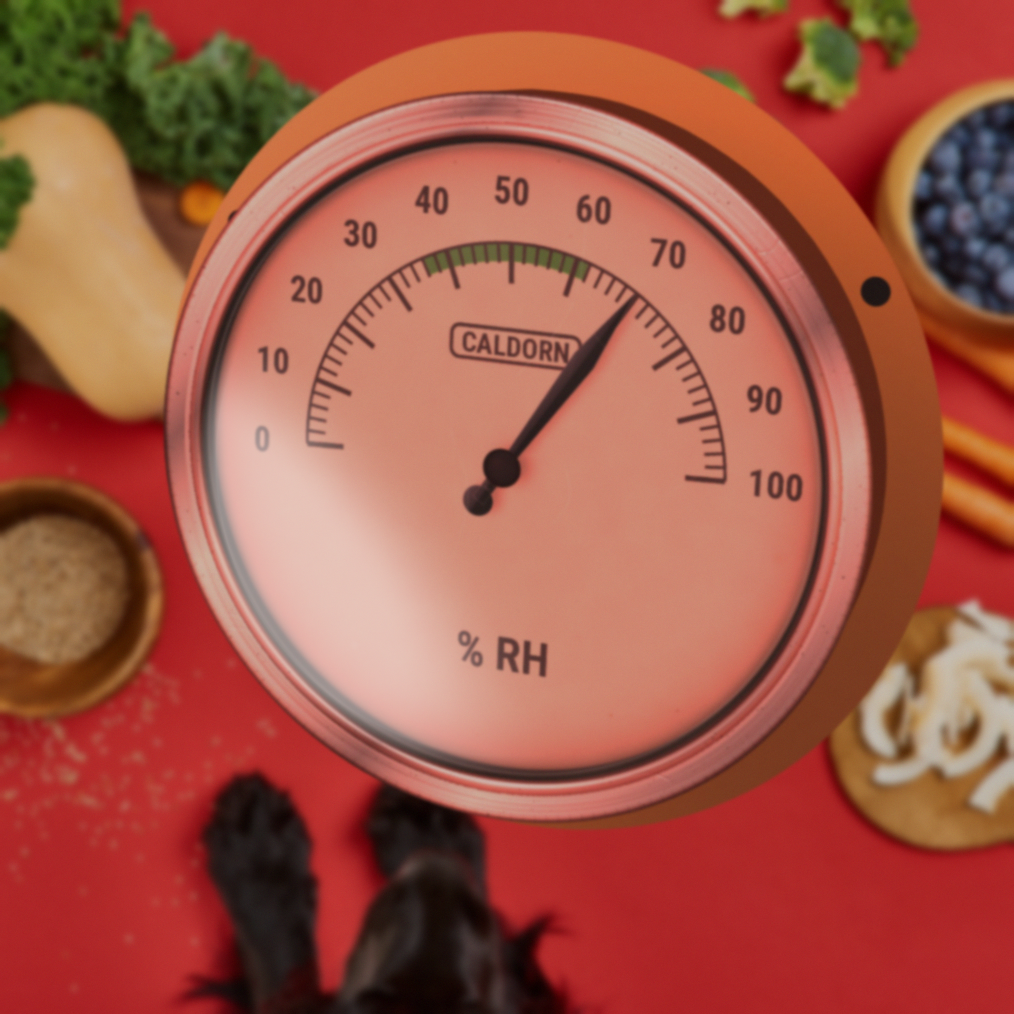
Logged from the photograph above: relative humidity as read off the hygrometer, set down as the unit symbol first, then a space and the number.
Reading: % 70
